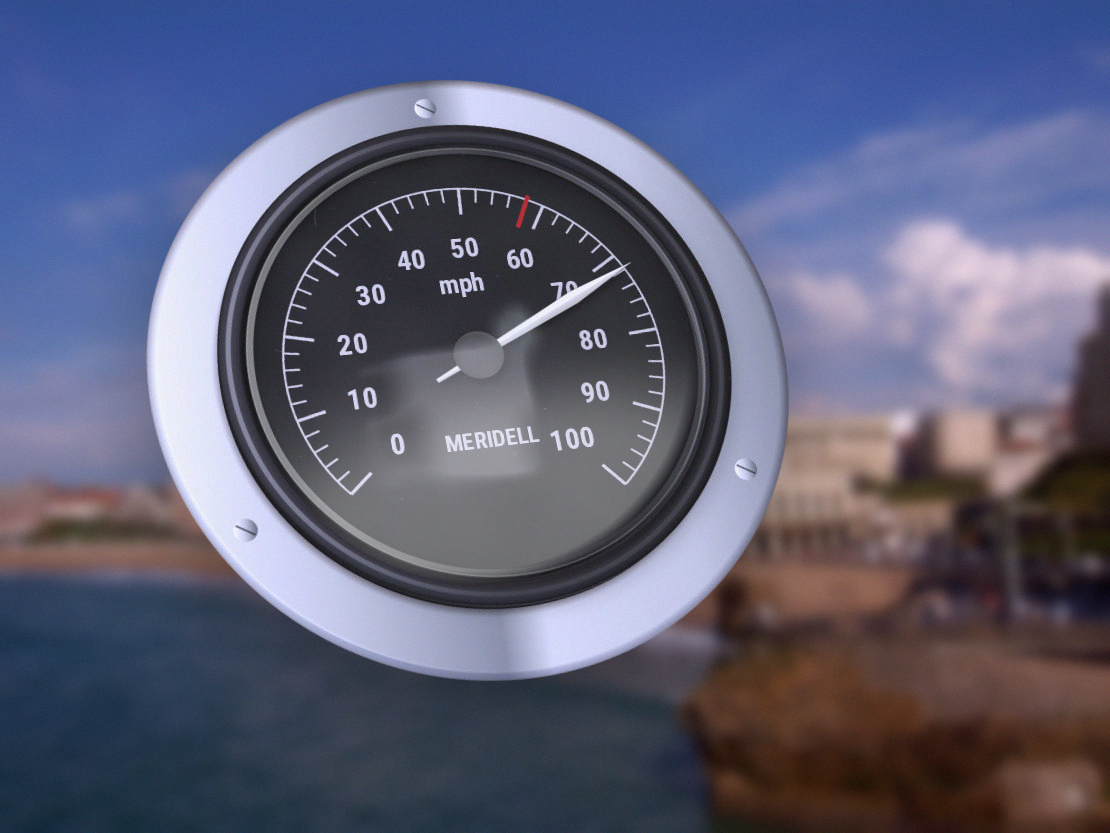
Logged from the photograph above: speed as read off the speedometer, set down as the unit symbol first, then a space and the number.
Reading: mph 72
